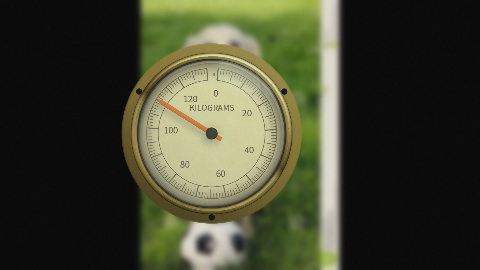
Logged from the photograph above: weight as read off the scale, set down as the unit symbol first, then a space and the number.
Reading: kg 110
